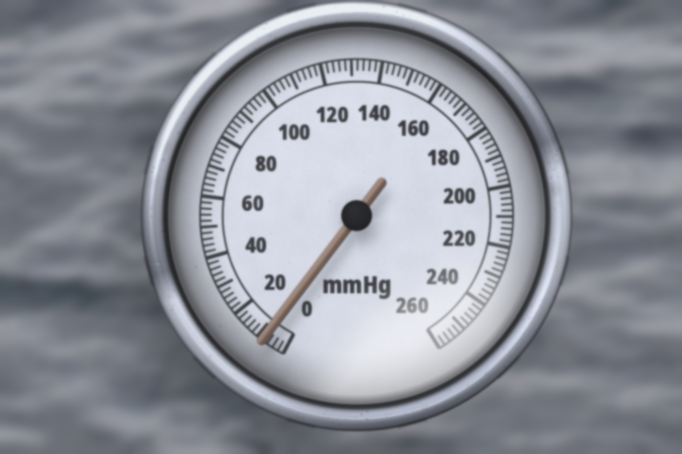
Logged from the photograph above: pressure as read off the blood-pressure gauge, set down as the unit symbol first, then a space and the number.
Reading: mmHg 8
